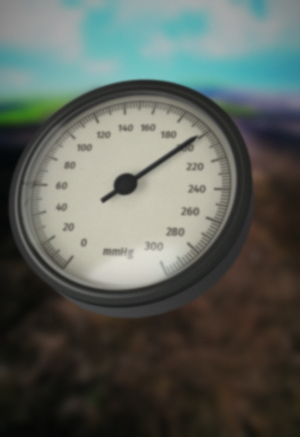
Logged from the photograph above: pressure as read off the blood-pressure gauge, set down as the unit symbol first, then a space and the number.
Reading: mmHg 200
